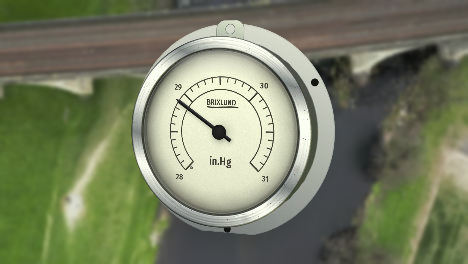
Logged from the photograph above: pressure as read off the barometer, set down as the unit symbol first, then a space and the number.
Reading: inHg 28.9
